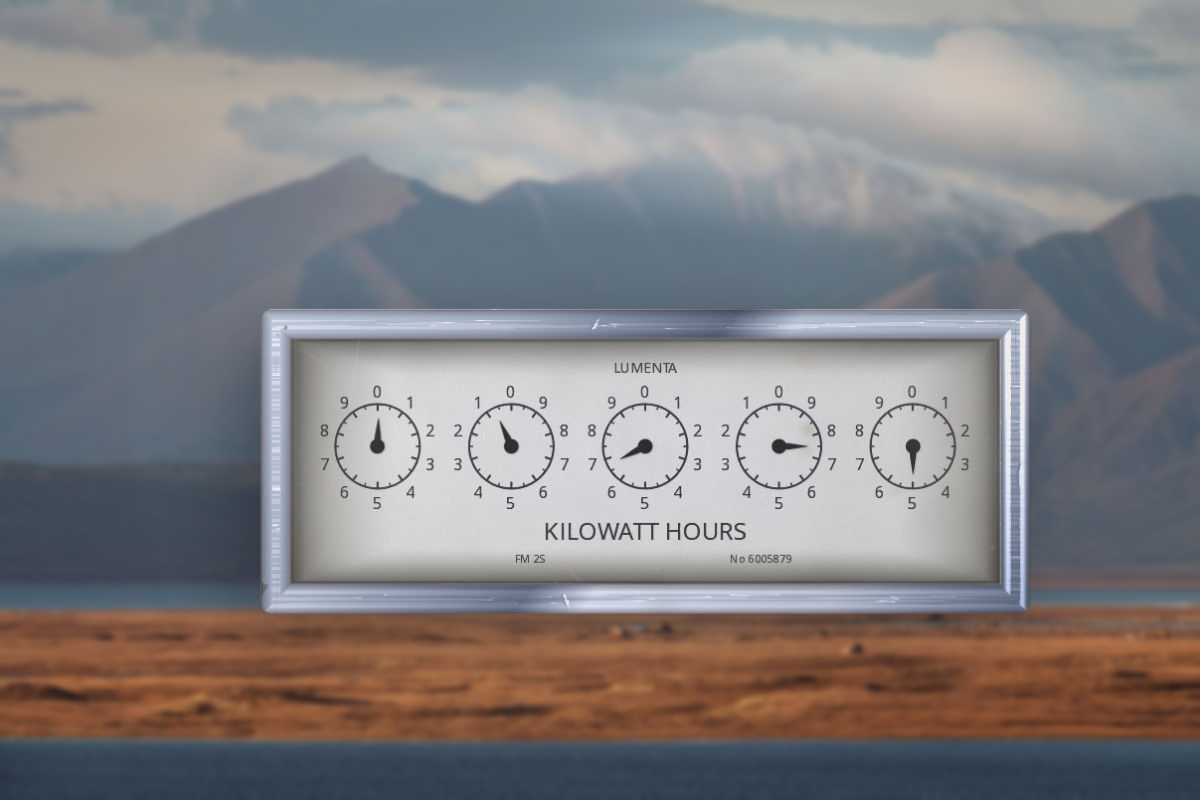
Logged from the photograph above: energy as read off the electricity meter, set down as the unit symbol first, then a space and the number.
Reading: kWh 675
